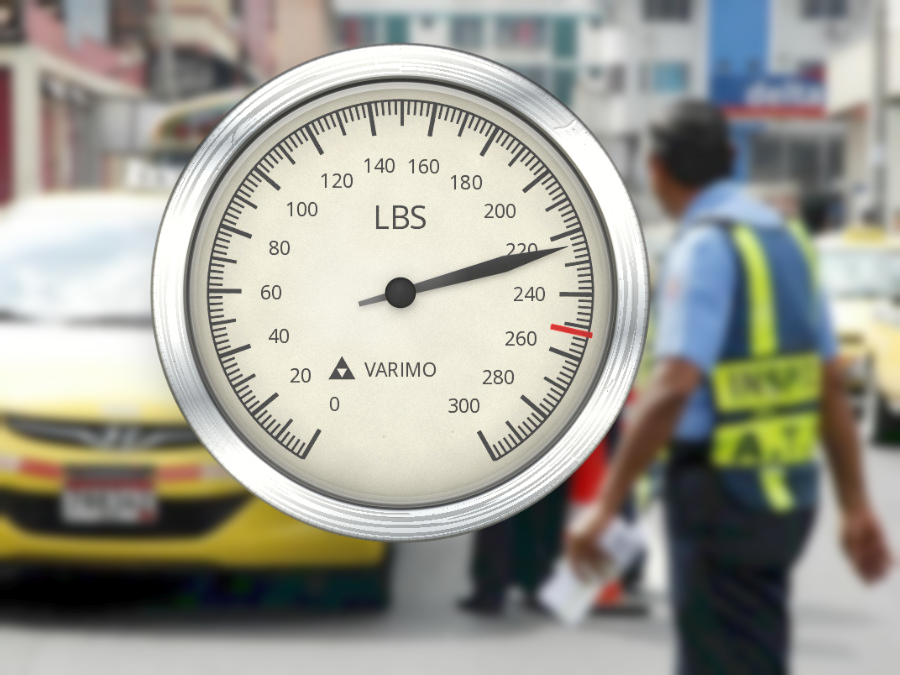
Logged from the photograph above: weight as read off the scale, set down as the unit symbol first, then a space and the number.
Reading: lb 224
